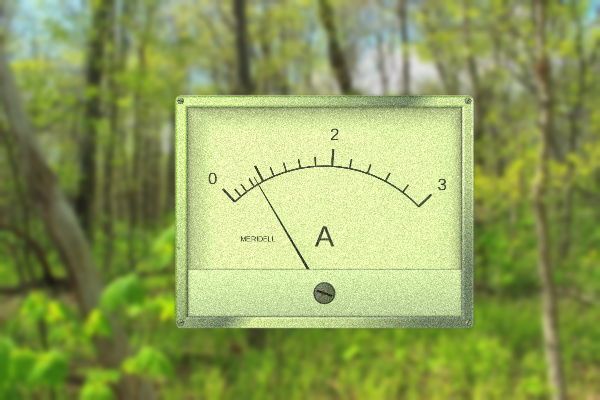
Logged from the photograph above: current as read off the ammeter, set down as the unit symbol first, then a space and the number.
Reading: A 0.9
